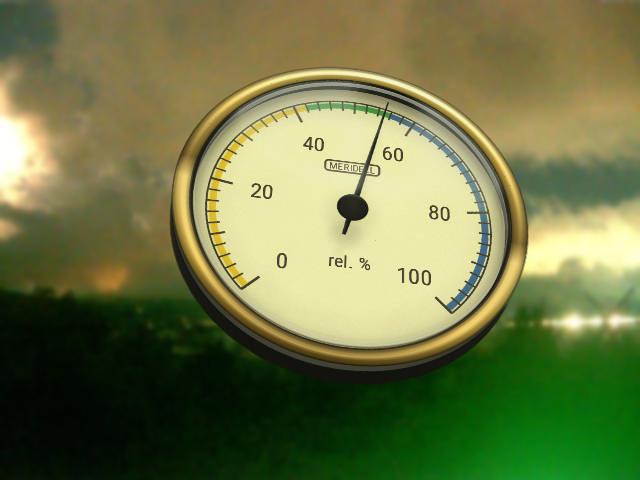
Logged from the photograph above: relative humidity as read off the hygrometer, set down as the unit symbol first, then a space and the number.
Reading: % 55
